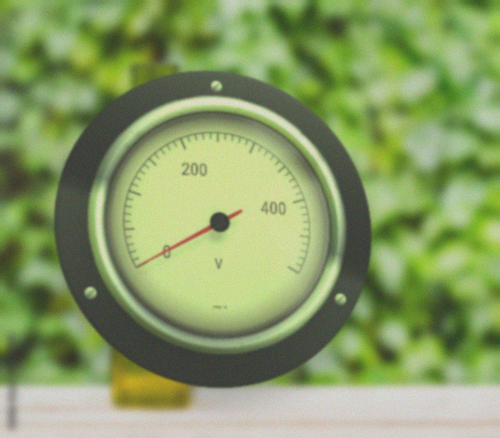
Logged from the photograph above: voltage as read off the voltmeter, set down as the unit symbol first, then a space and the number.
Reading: V 0
